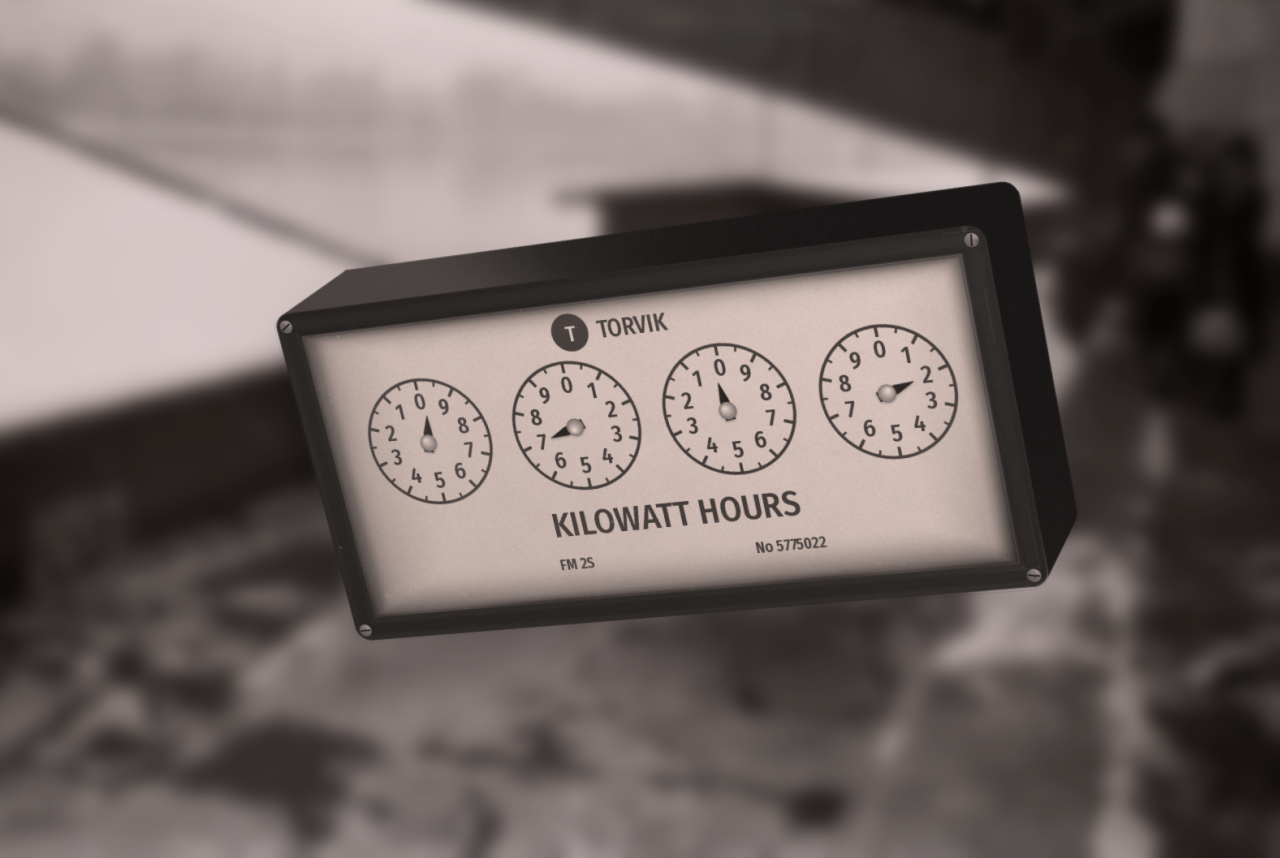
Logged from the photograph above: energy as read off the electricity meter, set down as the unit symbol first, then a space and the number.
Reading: kWh 9702
